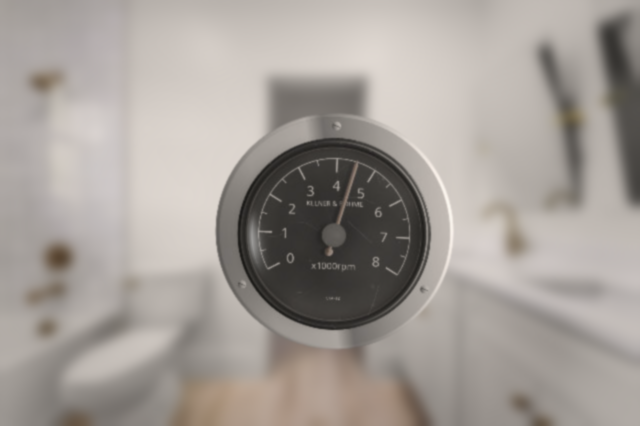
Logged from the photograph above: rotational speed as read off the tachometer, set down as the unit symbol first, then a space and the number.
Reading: rpm 4500
